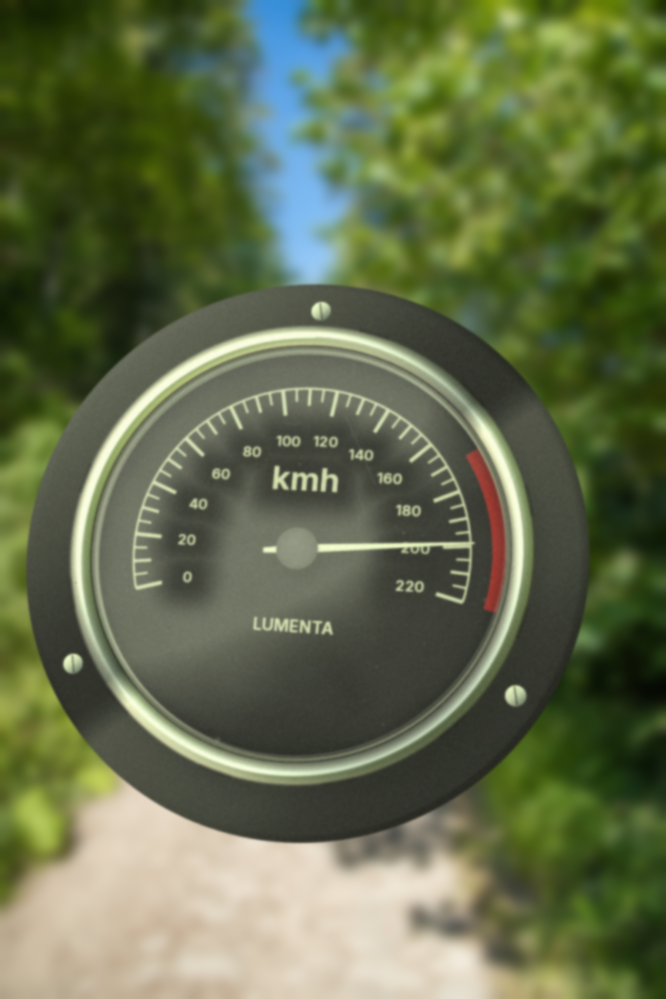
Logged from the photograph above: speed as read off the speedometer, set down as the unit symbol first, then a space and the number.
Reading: km/h 200
